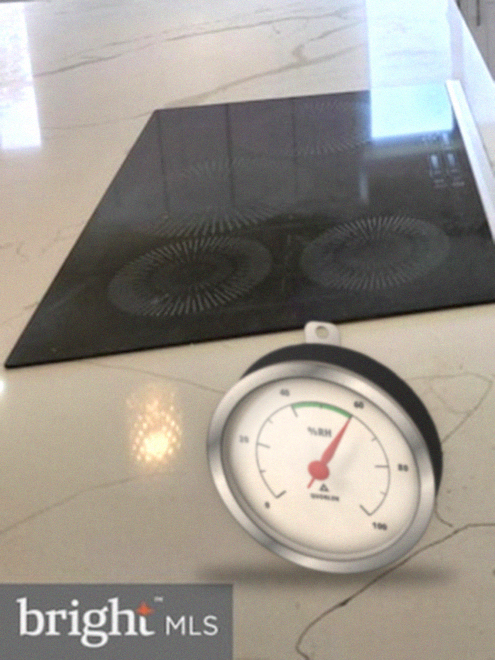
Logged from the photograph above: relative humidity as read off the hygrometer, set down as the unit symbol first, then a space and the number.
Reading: % 60
